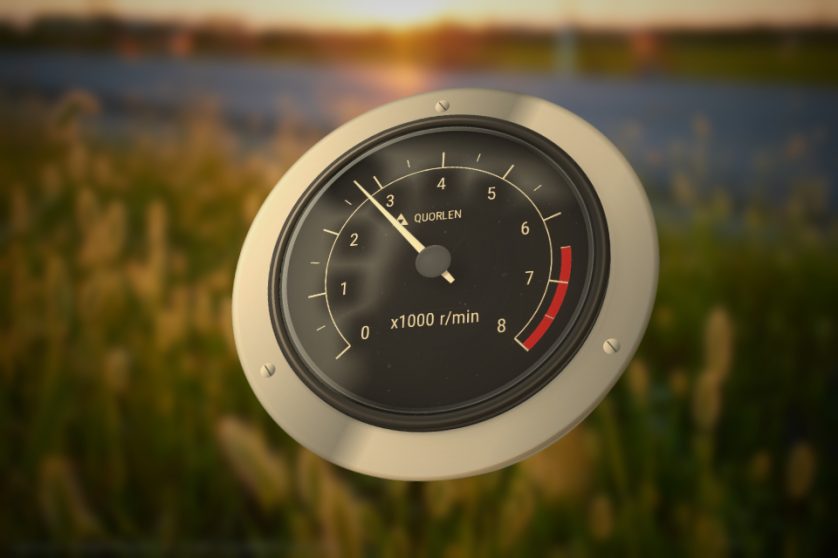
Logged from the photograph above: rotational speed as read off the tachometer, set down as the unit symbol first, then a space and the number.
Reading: rpm 2750
